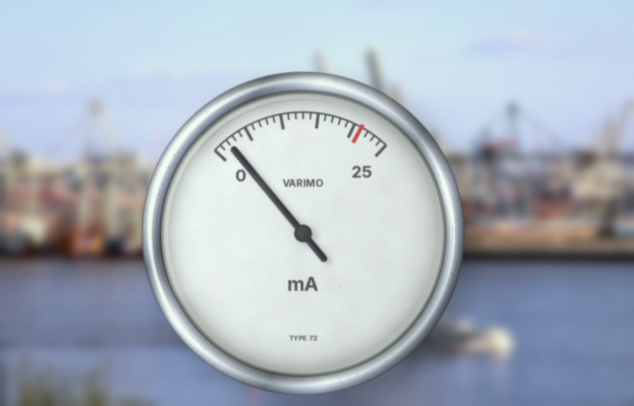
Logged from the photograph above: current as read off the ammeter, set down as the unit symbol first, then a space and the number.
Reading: mA 2
